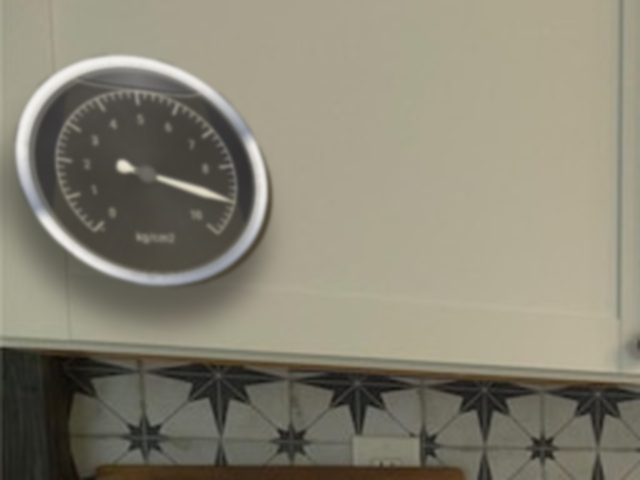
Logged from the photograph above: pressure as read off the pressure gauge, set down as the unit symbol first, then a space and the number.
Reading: kg/cm² 9
